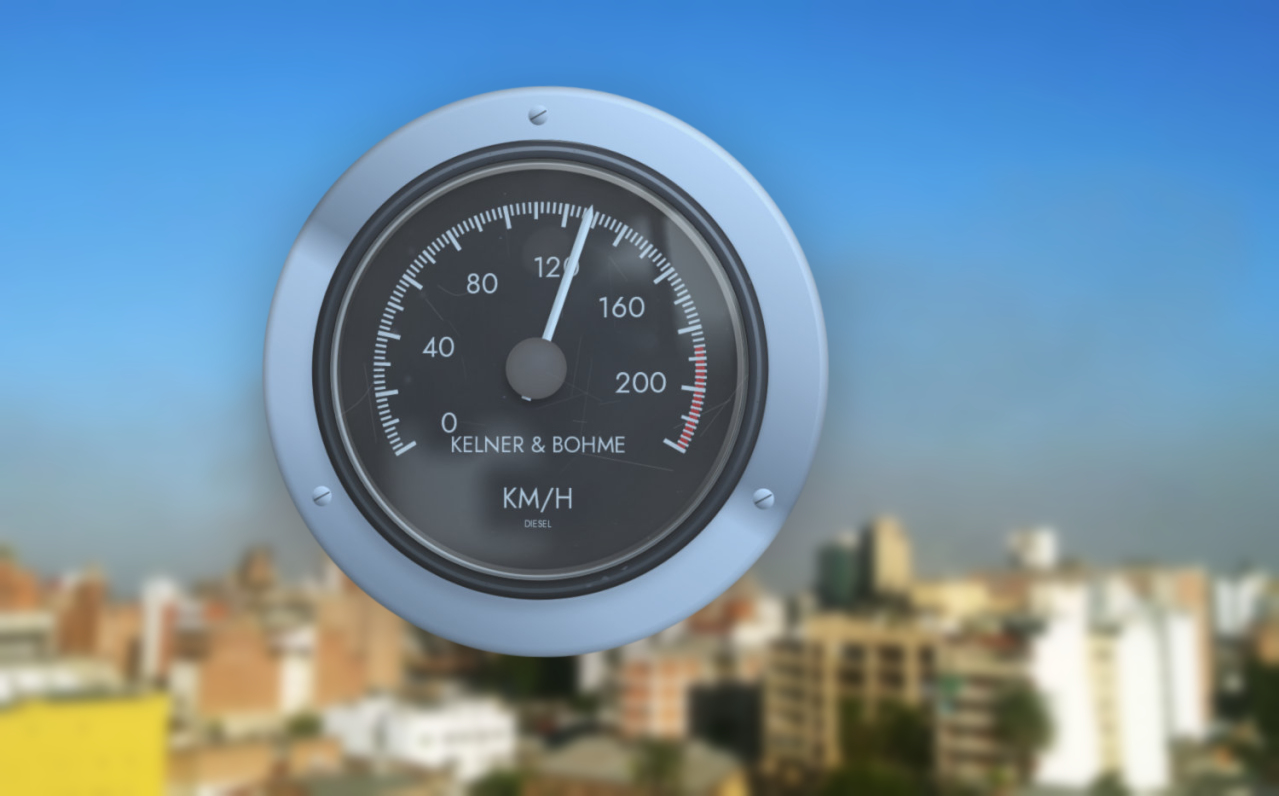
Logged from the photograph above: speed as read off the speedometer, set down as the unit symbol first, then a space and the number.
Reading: km/h 128
